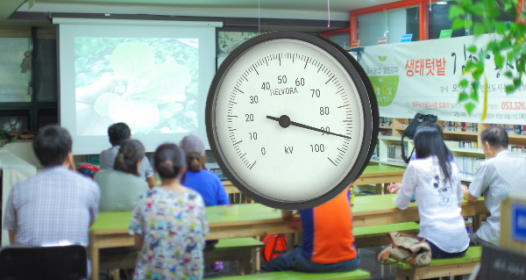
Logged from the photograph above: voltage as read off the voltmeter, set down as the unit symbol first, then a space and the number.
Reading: kV 90
